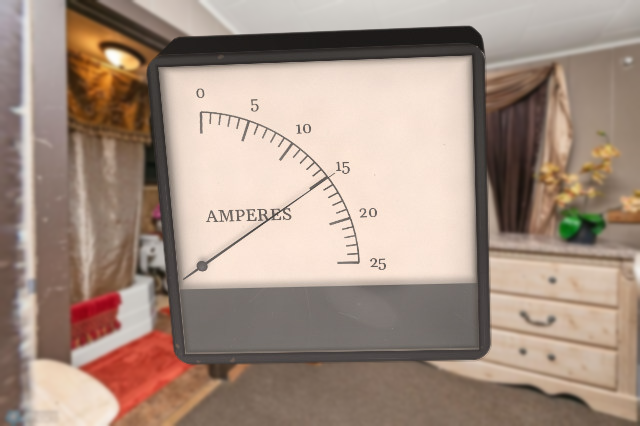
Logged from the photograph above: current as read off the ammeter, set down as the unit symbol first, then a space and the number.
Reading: A 15
